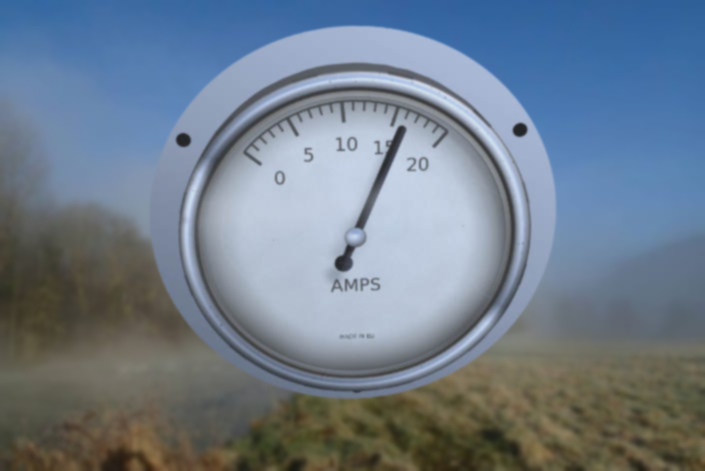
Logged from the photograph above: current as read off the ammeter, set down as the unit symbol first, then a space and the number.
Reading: A 16
